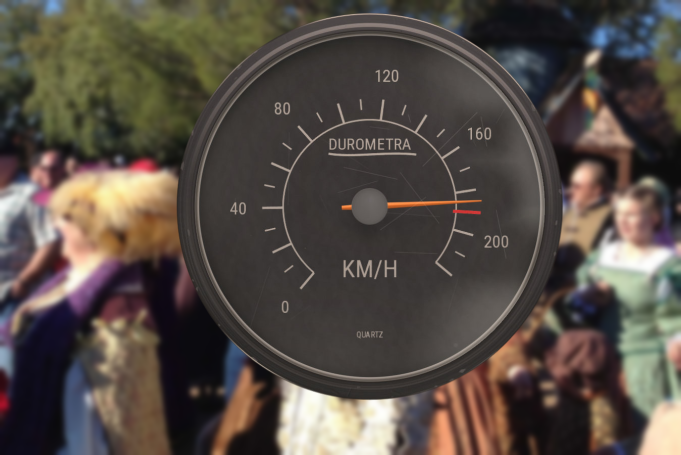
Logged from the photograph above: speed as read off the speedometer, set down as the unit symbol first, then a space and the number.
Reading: km/h 185
